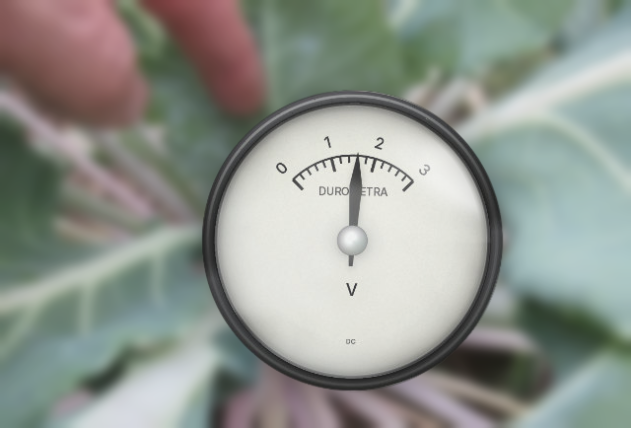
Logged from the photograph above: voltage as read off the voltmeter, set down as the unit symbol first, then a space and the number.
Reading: V 1.6
